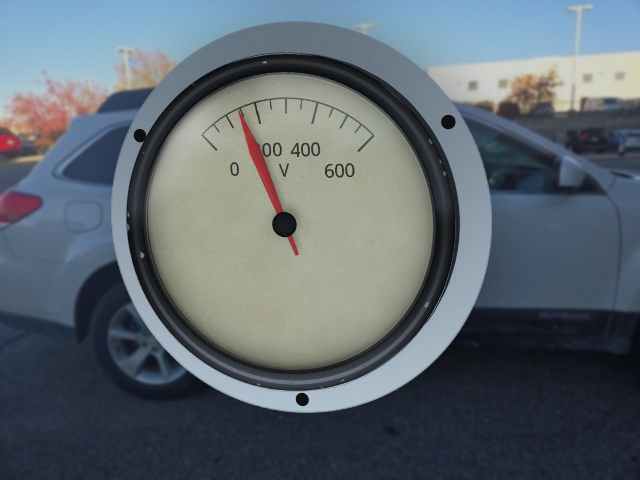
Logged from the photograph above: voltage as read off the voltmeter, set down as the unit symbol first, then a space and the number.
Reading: V 150
